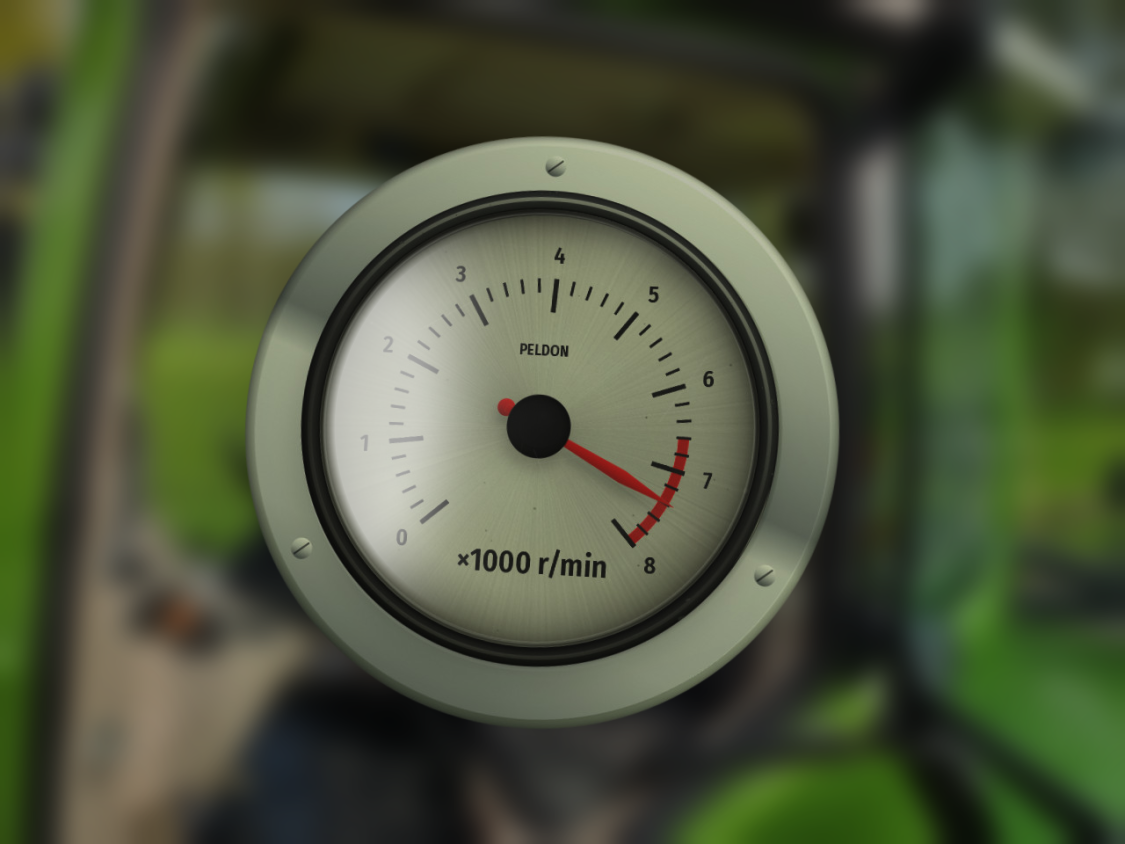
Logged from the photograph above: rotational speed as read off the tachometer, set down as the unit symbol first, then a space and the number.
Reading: rpm 7400
